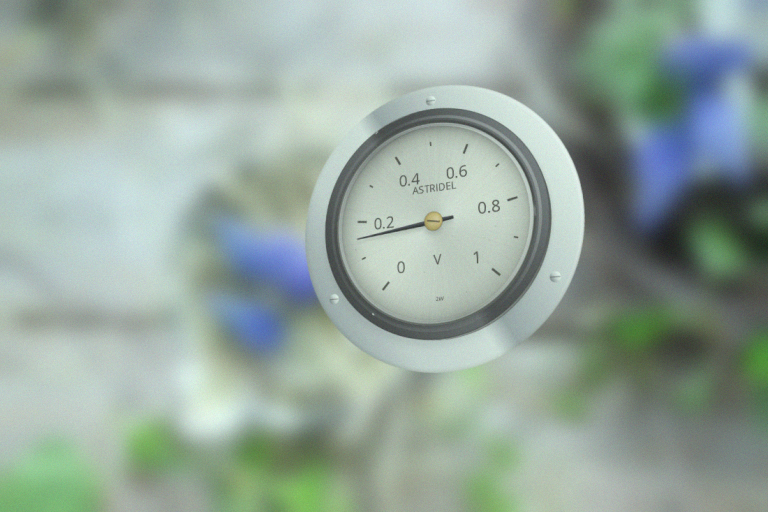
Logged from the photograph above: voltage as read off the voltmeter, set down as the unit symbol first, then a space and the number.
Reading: V 0.15
